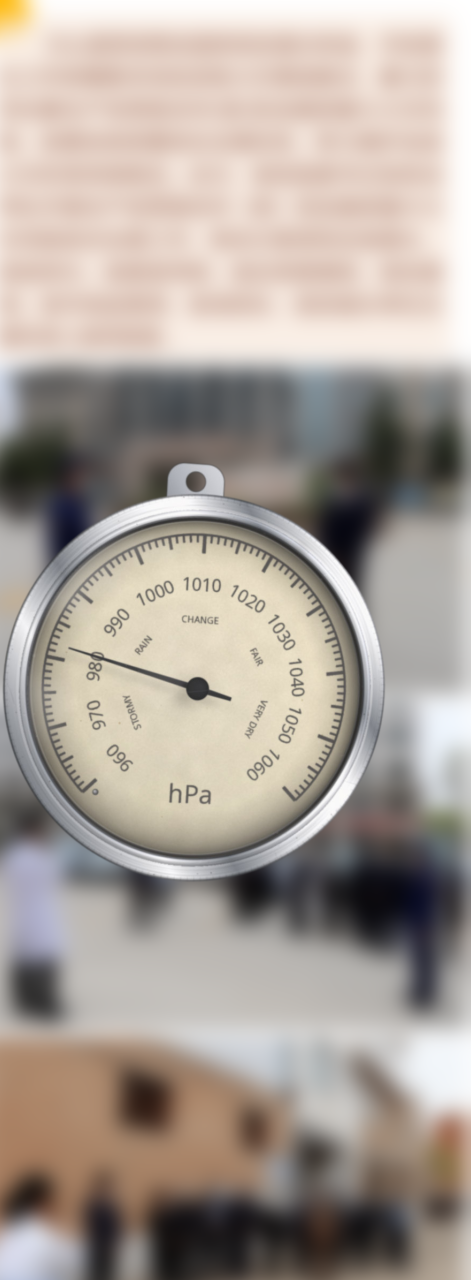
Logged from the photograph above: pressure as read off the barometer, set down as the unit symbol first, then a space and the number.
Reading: hPa 982
